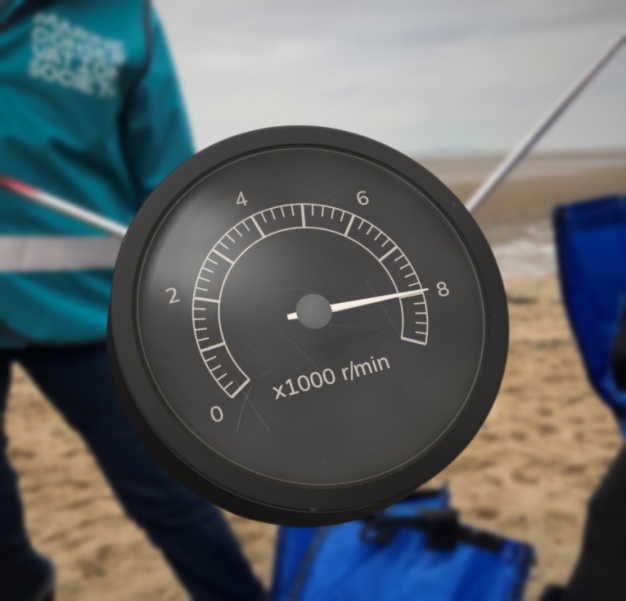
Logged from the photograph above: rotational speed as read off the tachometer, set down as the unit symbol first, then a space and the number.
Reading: rpm 8000
